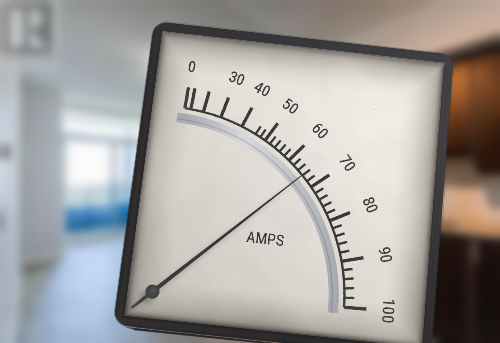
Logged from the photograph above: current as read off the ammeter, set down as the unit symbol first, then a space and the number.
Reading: A 66
